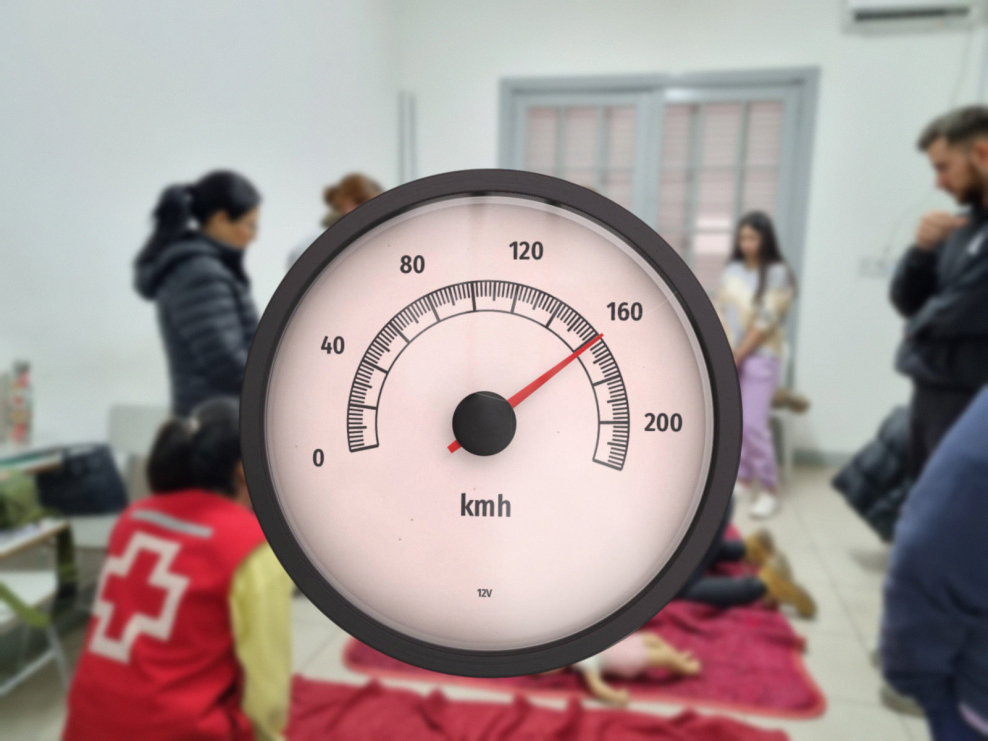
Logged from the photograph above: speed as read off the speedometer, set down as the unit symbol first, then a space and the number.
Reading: km/h 162
